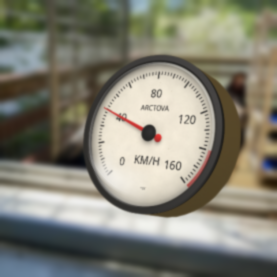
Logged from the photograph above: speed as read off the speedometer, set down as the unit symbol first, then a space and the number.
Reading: km/h 40
